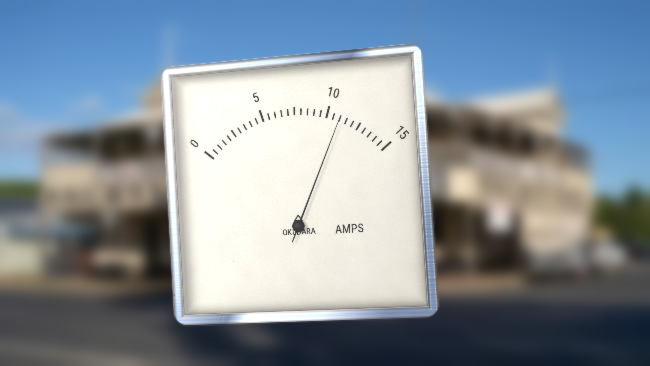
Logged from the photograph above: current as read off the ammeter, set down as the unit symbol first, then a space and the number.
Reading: A 11
